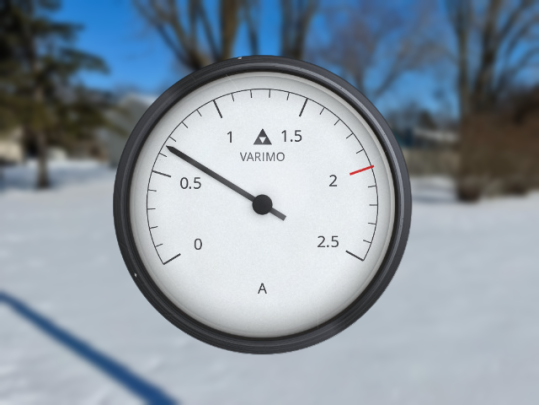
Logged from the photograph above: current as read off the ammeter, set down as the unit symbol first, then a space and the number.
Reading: A 0.65
